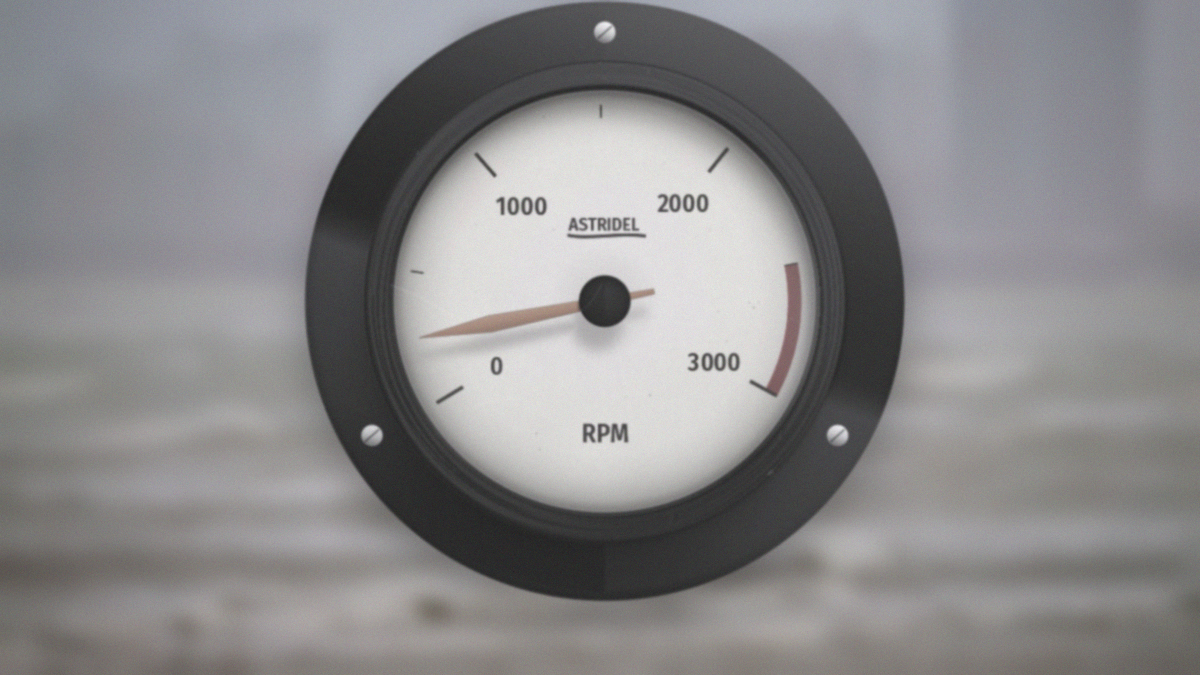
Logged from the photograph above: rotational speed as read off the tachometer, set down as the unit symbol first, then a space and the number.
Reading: rpm 250
